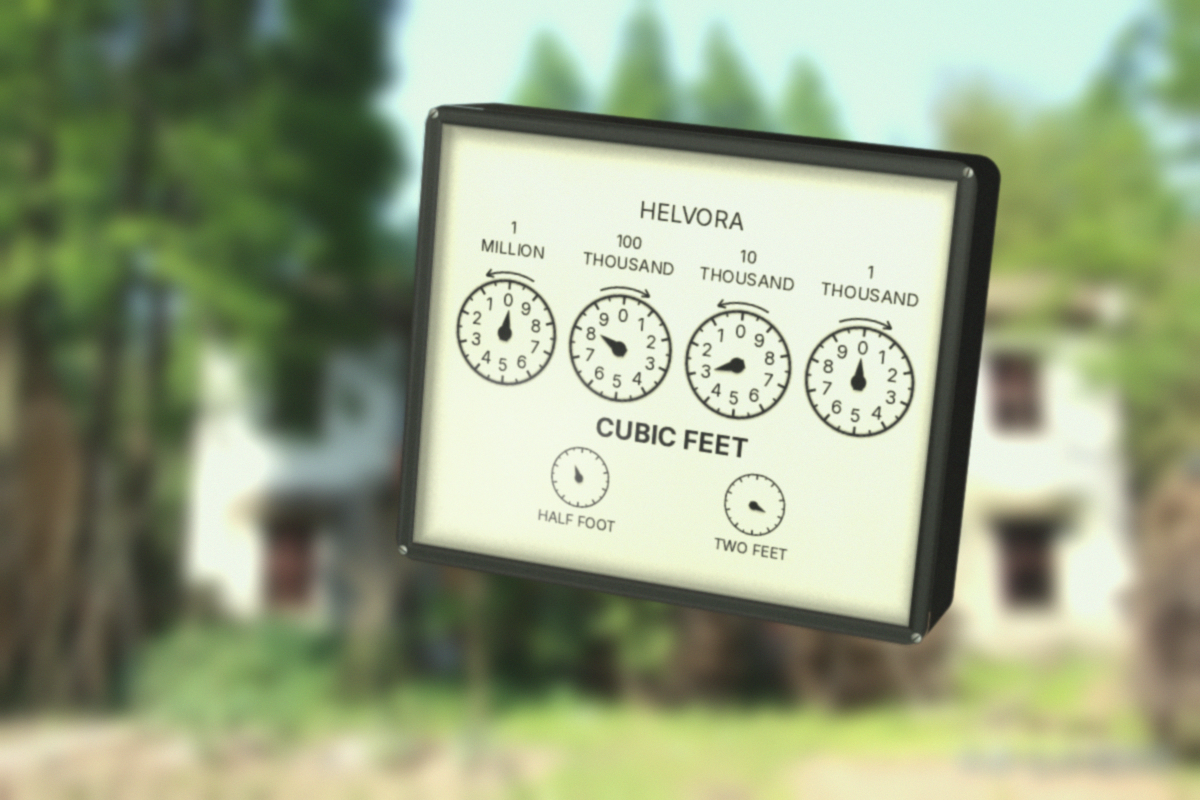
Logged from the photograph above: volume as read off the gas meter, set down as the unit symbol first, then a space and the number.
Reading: ft³ 983000
